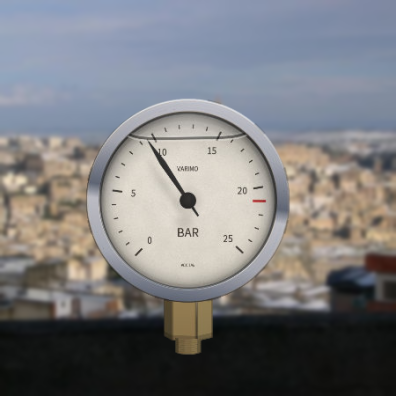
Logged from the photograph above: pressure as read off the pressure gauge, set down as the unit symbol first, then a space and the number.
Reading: bar 9.5
